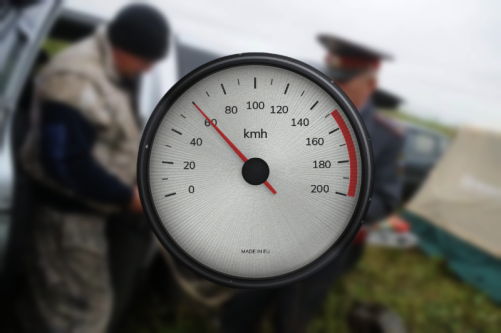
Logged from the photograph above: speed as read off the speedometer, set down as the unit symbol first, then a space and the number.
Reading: km/h 60
